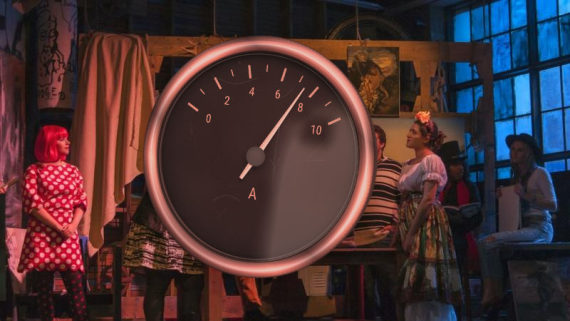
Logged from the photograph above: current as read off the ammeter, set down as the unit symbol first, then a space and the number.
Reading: A 7.5
